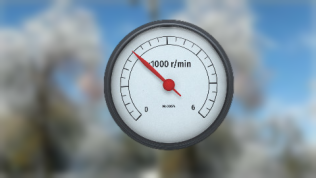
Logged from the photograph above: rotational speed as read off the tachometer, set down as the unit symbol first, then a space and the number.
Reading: rpm 2000
